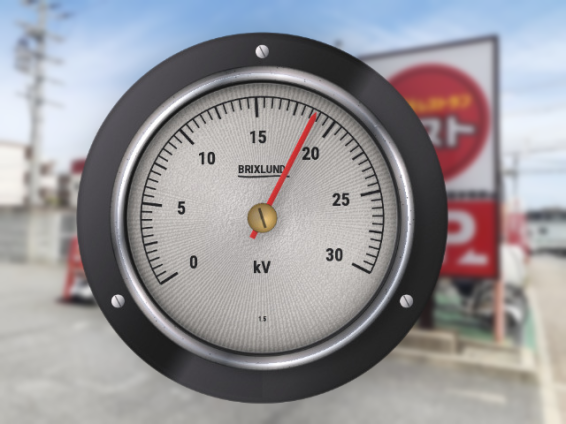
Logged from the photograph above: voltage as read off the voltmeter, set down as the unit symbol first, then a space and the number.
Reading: kV 18.75
